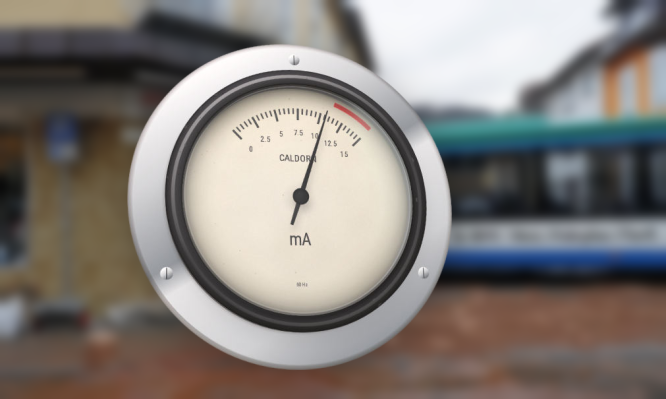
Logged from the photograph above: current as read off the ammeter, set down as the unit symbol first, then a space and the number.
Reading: mA 10.5
